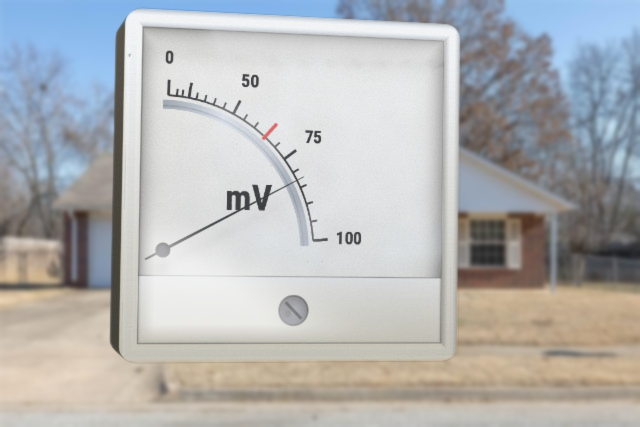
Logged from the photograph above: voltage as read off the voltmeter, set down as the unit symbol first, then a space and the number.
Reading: mV 82.5
